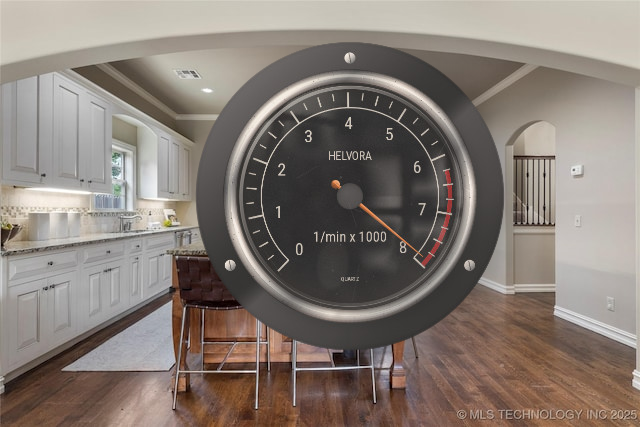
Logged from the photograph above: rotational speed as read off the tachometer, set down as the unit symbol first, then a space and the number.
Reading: rpm 7875
